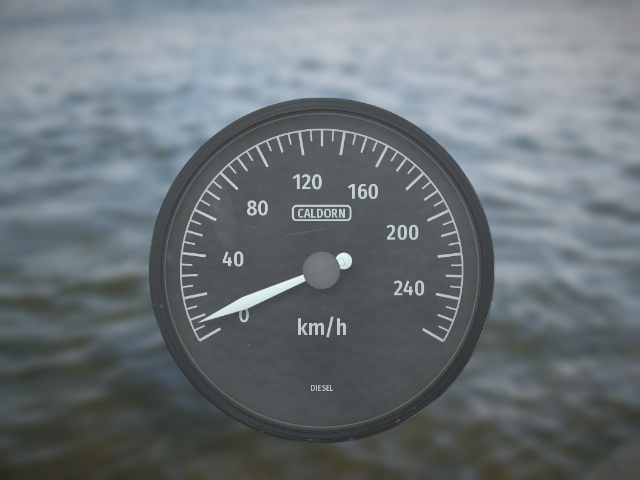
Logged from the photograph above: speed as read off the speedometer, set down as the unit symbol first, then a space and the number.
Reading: km/h 7.5
